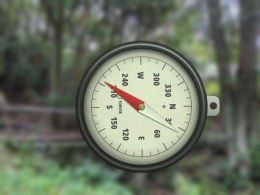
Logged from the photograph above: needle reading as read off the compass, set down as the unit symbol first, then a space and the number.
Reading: ° 215
